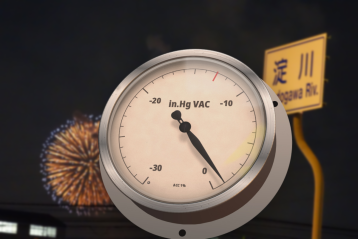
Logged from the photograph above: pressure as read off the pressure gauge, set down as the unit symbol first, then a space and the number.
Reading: inHg -1
